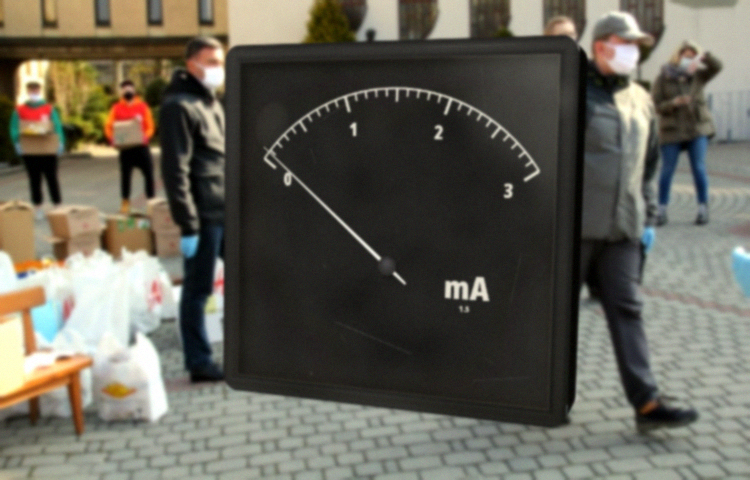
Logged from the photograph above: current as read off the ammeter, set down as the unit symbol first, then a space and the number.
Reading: mA 0.1
